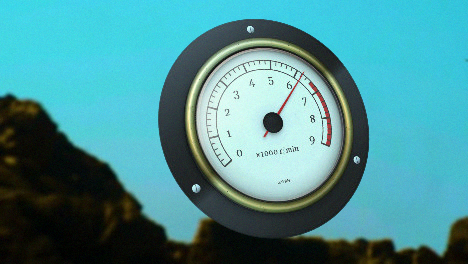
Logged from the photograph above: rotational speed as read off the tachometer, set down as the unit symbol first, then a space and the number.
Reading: rpm 6200
